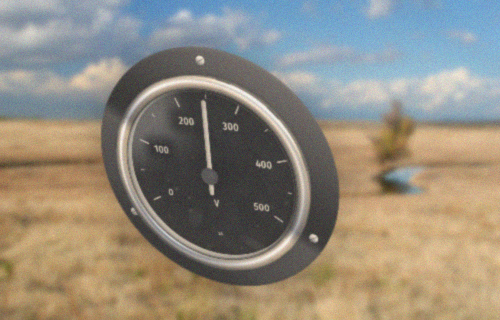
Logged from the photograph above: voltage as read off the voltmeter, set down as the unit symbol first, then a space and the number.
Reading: V 250
